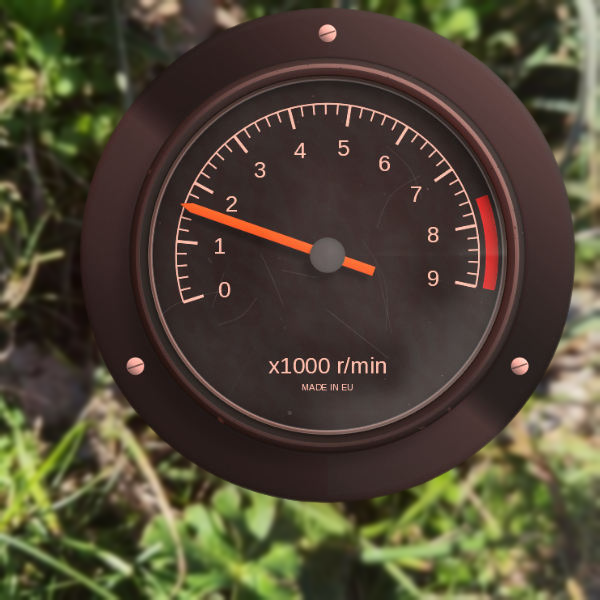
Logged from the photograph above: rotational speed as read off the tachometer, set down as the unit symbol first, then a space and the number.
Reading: rpm 1600
